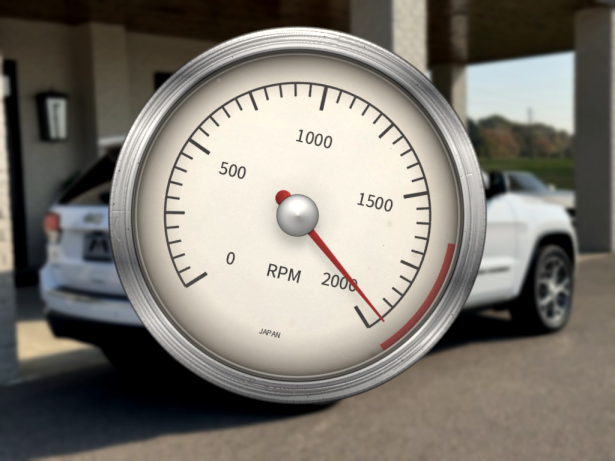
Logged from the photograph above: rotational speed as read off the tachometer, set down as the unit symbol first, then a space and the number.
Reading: rpm 1950
